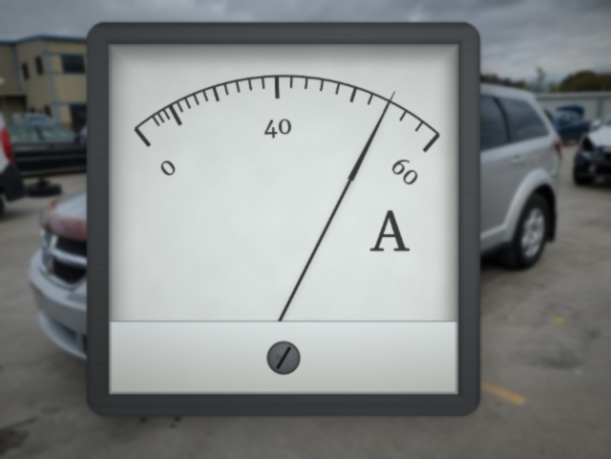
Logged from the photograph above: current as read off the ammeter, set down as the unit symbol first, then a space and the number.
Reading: A 54
